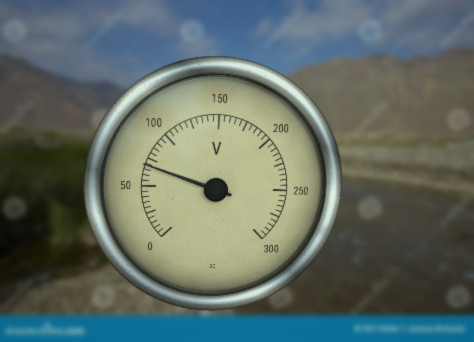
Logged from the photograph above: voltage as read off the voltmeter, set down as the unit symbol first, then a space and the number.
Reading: V 70
